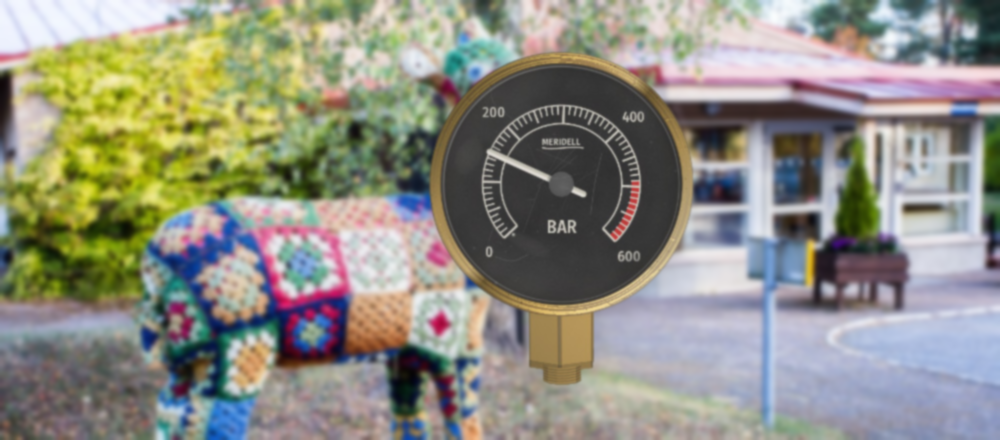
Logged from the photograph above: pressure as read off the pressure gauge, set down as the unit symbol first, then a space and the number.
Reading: bar 150
